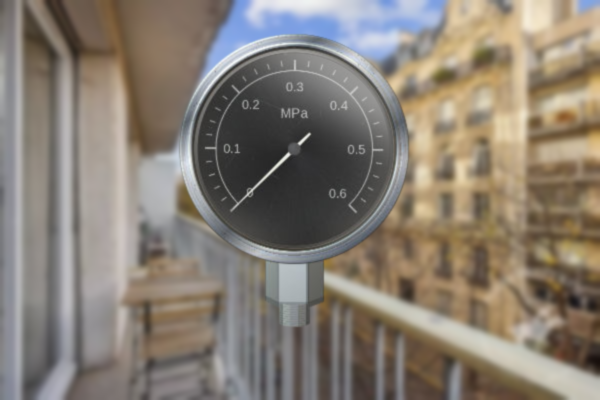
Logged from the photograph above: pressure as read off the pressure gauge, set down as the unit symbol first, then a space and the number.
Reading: MPa 0
